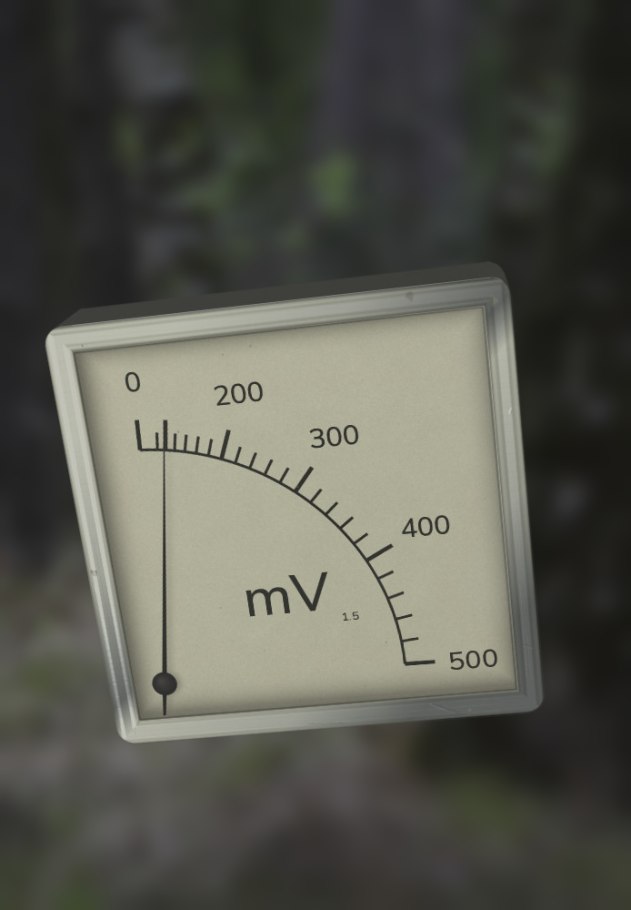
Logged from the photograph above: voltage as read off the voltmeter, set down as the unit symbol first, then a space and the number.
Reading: mV 100
